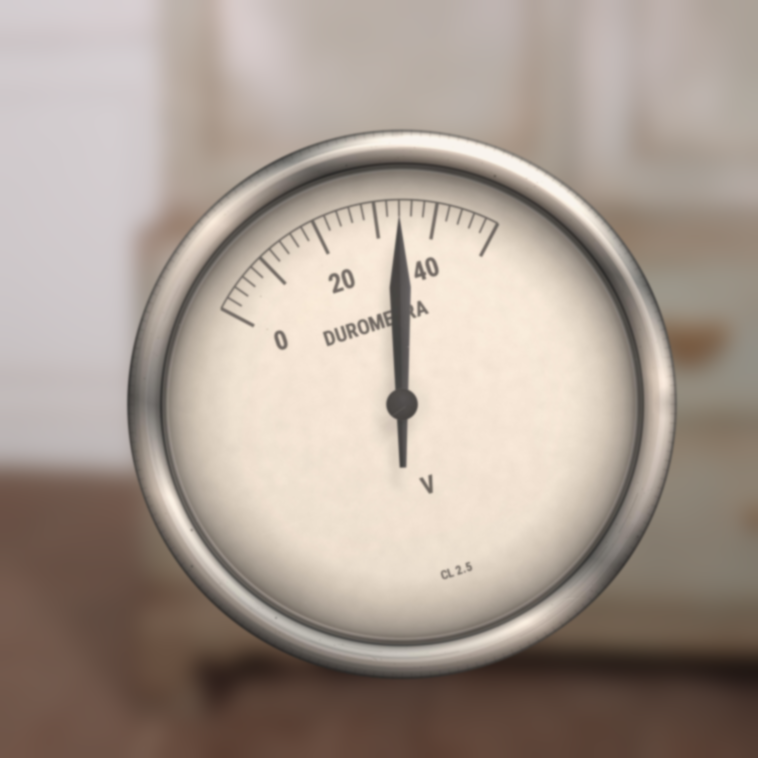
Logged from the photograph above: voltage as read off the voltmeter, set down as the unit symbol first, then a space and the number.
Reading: V 34
